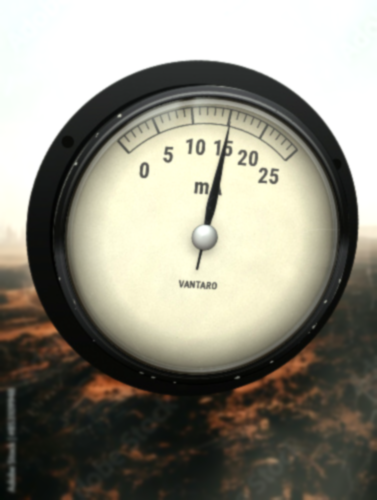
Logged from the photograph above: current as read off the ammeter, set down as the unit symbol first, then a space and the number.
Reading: mA 15
